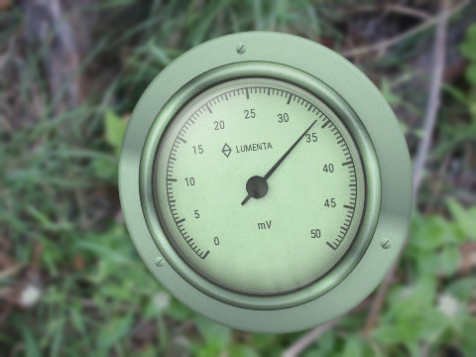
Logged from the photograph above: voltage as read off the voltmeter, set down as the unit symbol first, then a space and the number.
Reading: mV 34
